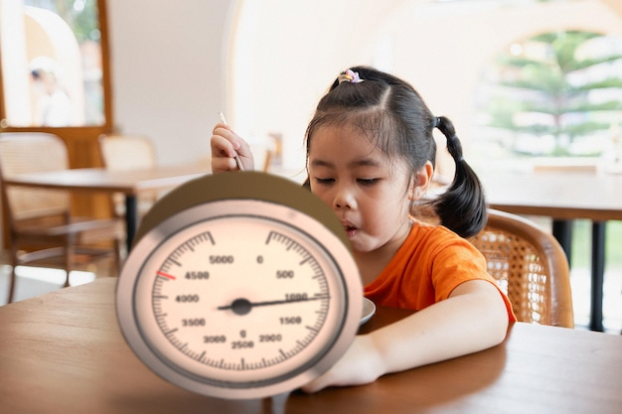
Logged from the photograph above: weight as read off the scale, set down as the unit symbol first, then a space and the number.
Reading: g 1000
